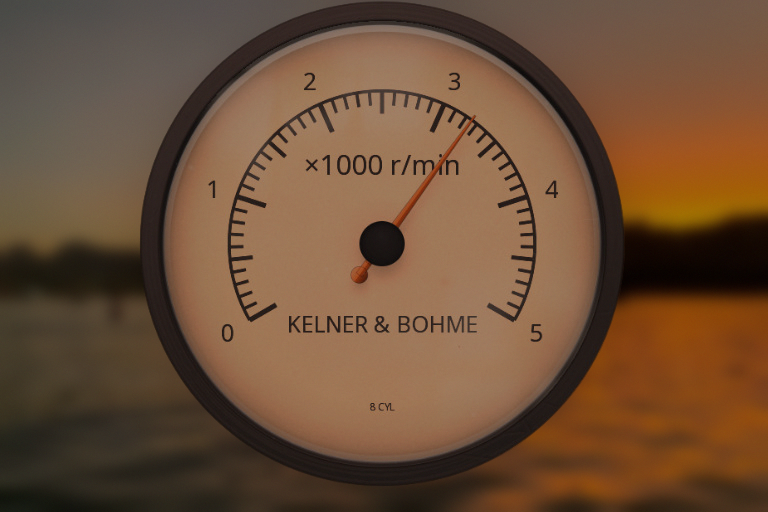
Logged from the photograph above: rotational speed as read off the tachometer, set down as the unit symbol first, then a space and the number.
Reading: rpm 3250
